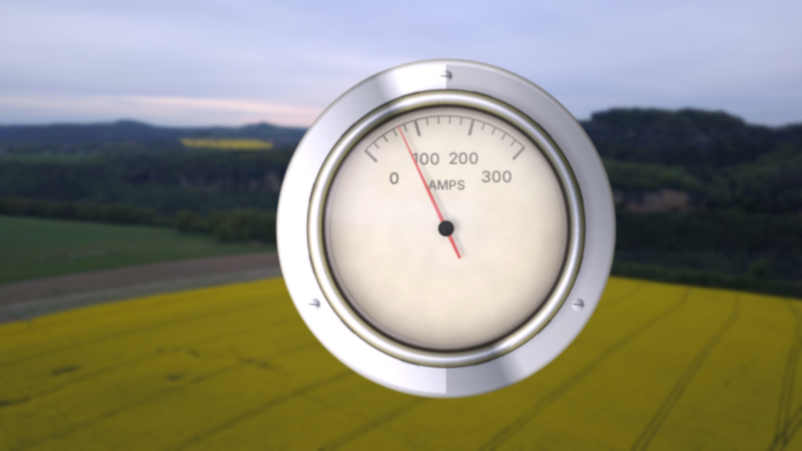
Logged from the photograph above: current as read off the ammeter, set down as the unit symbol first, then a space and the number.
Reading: A 70
